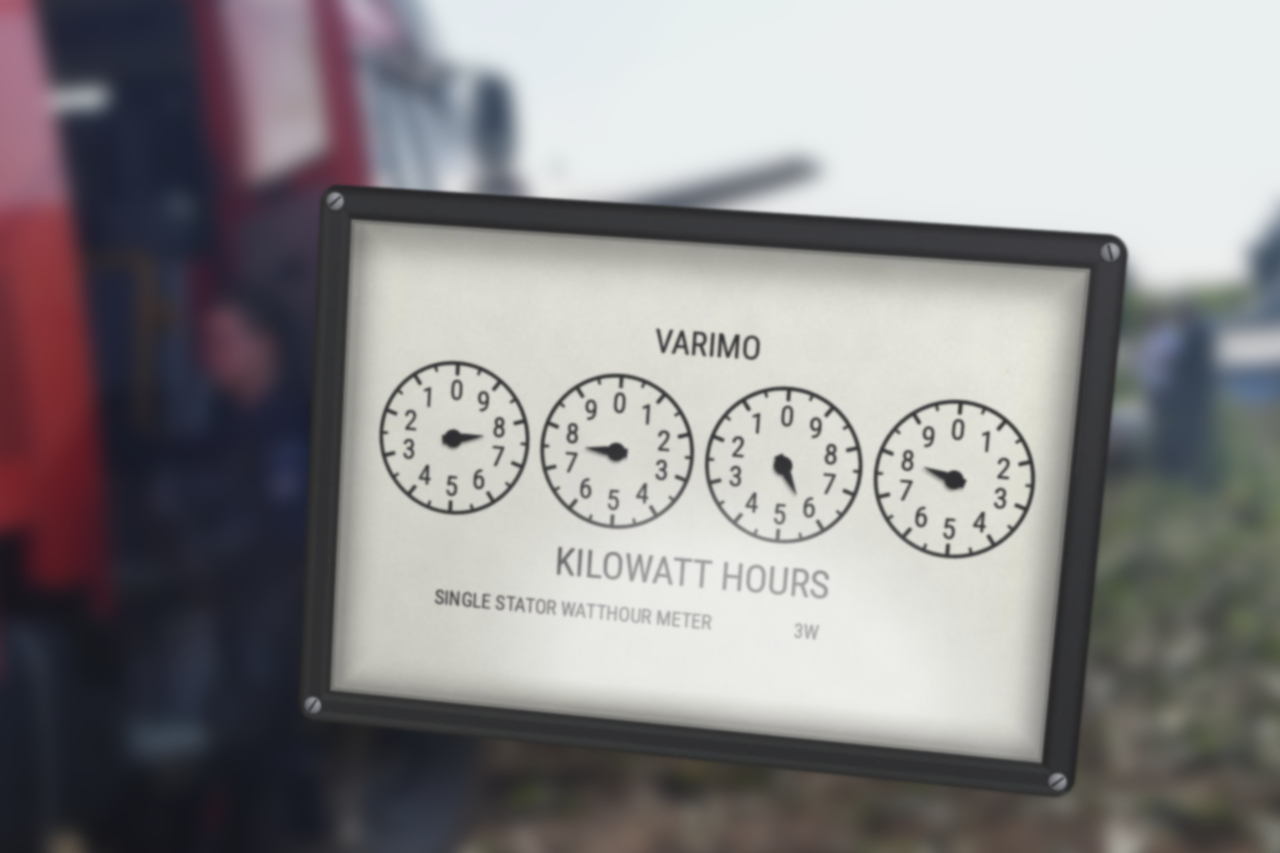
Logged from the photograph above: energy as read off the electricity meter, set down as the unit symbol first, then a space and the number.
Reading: kWh 7758
